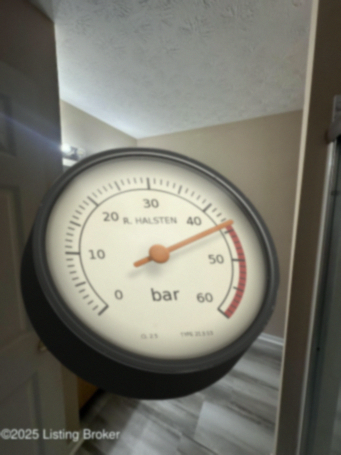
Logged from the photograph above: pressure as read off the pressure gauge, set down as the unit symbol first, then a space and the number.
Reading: bar 44
